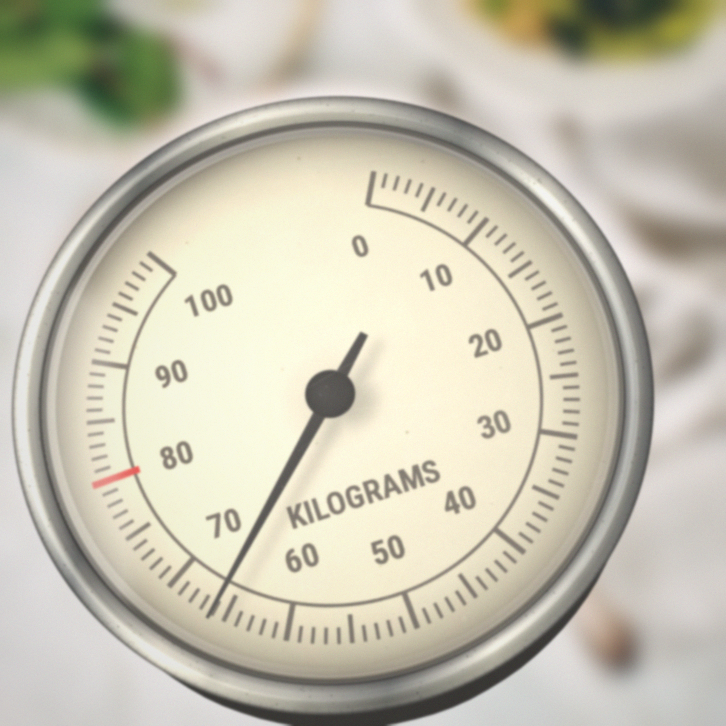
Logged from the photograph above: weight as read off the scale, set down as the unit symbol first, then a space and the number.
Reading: kg 66
